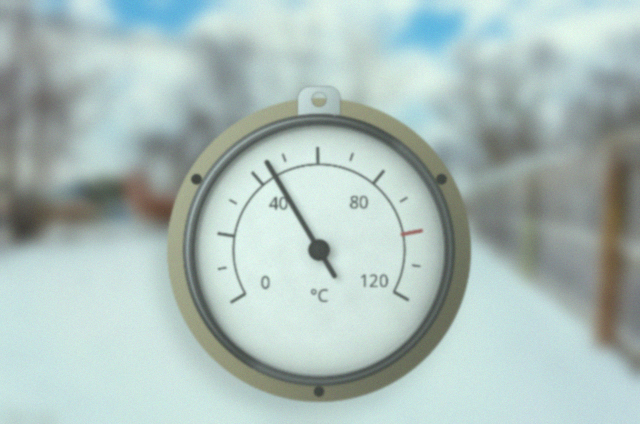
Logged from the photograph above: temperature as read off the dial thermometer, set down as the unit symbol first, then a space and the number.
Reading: °C 45
